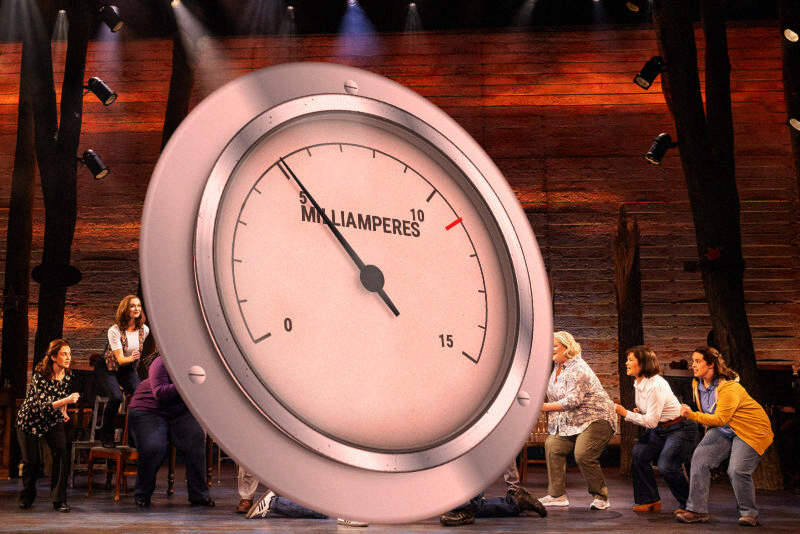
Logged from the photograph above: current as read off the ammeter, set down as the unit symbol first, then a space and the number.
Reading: mA 5
